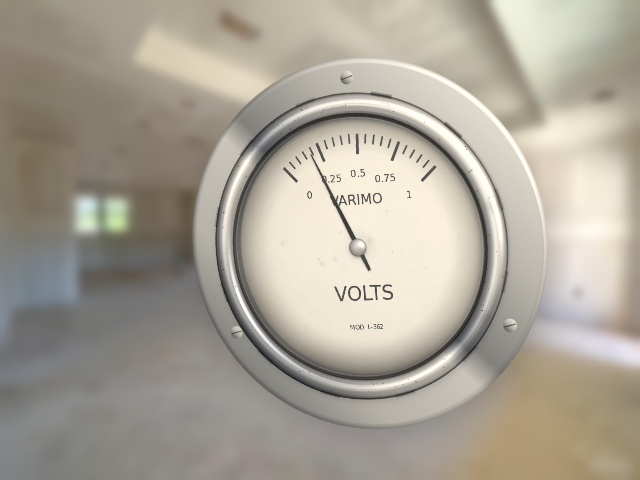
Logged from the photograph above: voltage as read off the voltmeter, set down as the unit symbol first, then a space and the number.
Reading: V 0.2
